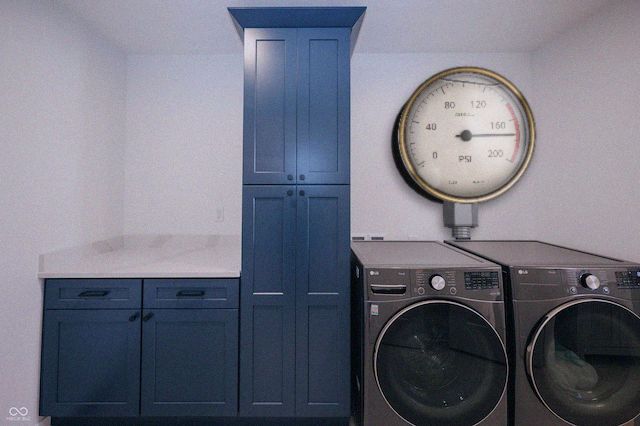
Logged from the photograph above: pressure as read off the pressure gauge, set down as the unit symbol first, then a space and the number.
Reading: psi 175
